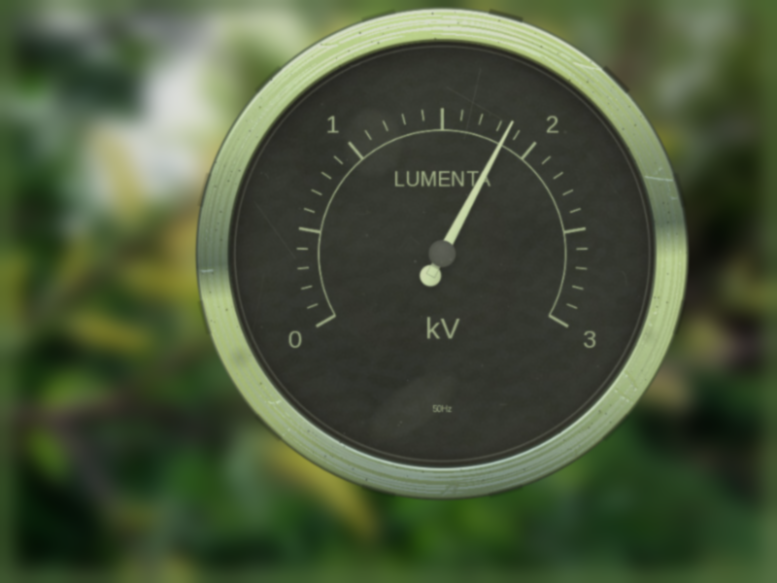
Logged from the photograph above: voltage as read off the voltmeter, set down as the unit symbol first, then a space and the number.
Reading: kV 1.85
